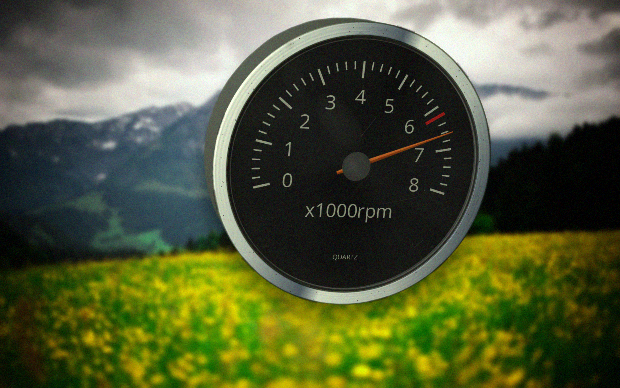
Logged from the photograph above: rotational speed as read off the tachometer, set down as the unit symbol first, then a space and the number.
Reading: rpm 6600
